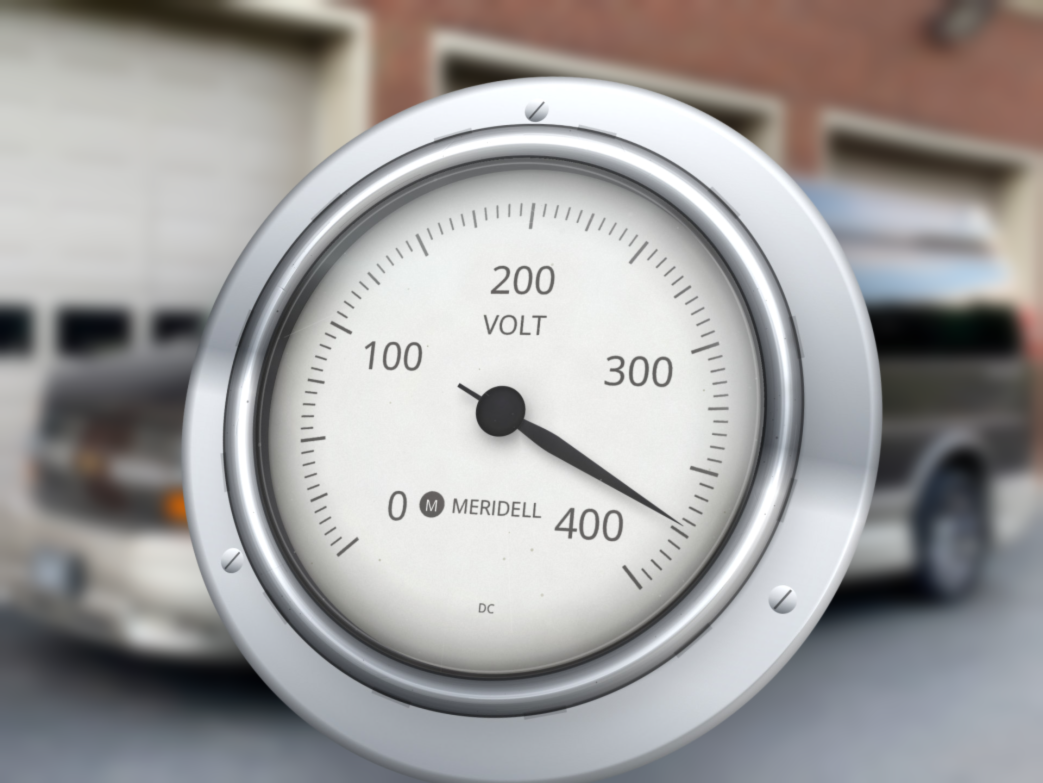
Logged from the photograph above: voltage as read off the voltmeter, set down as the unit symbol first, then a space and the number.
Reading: V 372.5
